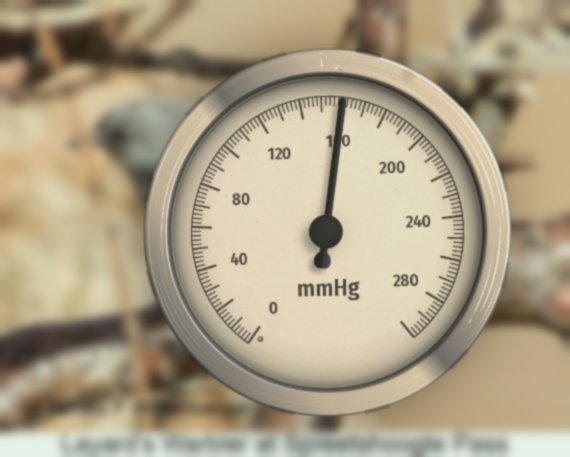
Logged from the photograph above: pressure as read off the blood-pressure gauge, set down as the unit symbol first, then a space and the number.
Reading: mmHg 160
